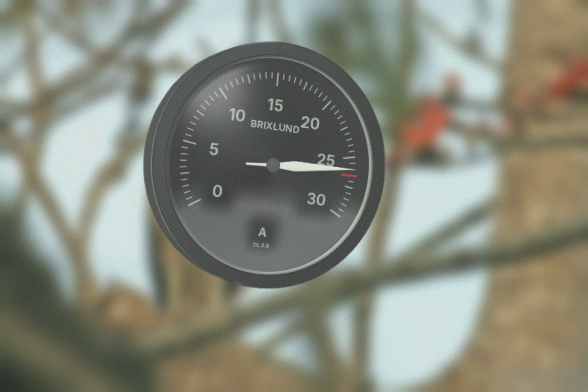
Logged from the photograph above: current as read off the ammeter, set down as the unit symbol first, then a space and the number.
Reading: A 26
